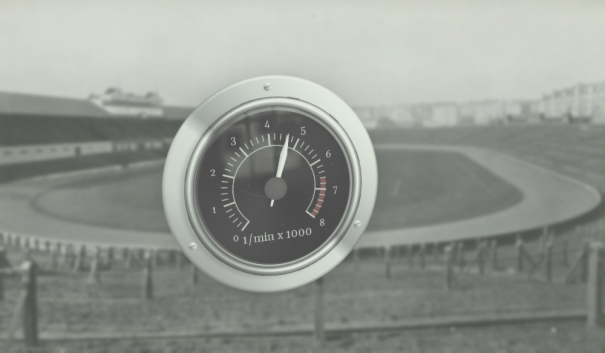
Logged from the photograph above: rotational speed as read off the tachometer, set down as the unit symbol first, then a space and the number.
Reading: rpm 4600
